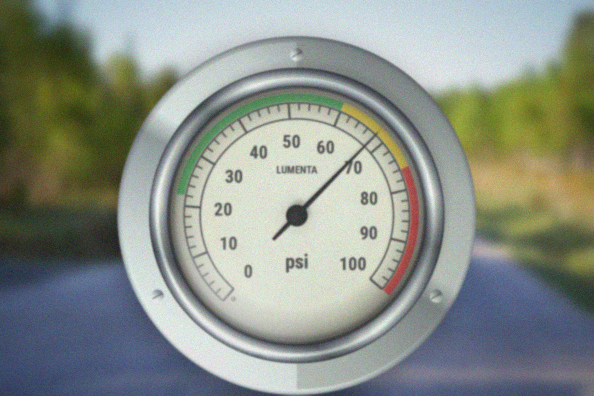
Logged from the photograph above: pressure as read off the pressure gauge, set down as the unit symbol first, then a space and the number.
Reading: psi 68
